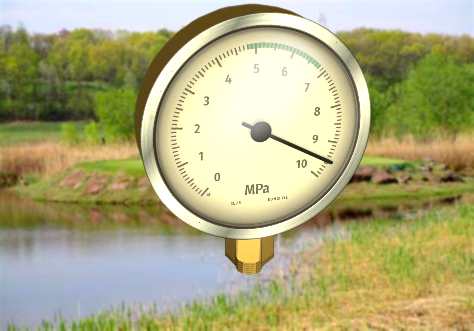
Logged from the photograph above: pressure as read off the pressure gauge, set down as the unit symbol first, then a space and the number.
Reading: MPa 9.5
